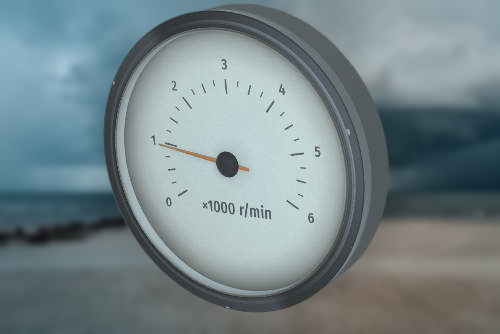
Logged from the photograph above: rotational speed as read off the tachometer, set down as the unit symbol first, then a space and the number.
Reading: rpm 1000
